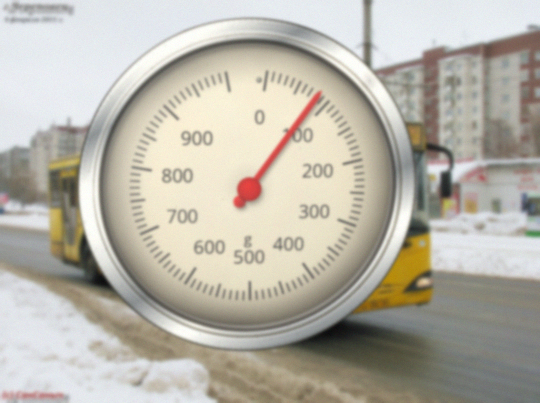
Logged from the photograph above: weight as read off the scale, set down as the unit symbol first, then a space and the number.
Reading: g 80
